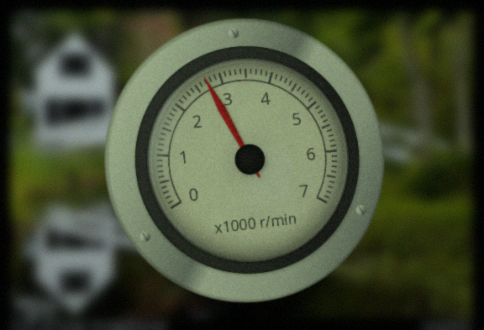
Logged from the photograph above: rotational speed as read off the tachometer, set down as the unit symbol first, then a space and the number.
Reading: rpm 2700
